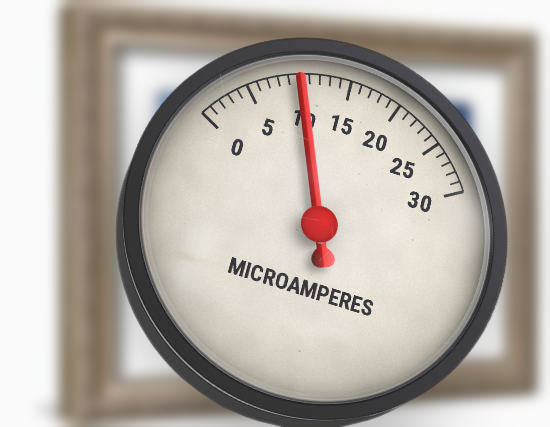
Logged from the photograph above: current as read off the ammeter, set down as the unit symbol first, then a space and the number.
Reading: µA 10
